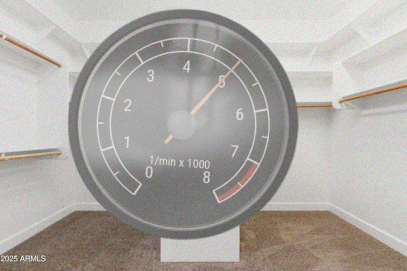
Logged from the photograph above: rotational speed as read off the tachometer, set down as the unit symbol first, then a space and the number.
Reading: rpm 5000
